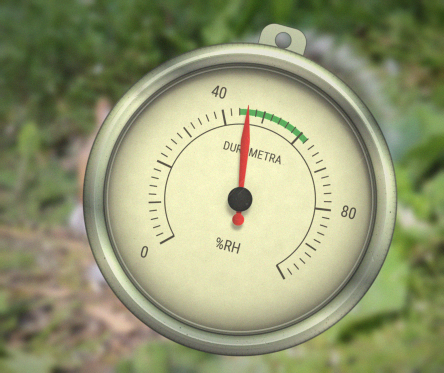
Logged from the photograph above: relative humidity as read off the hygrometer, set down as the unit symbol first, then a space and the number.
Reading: % 46
